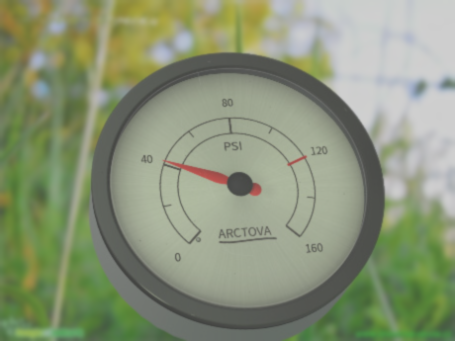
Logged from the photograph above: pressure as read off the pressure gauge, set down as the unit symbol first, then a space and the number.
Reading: psi 40
